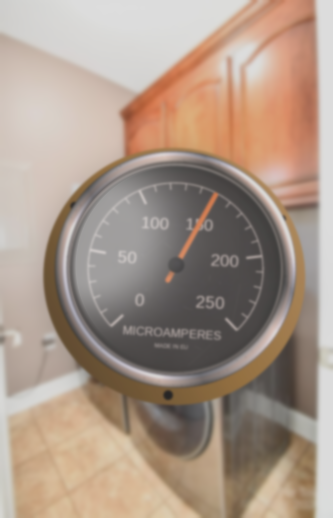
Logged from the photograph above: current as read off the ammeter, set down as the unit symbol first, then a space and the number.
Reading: µA 150
